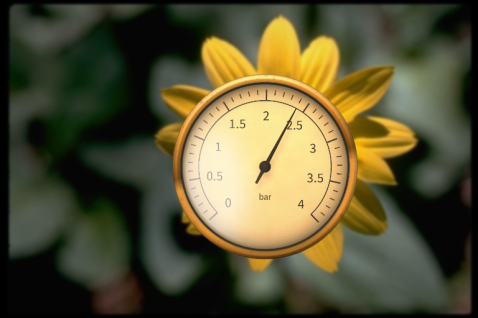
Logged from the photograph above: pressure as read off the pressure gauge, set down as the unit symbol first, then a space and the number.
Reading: bar 2.4
